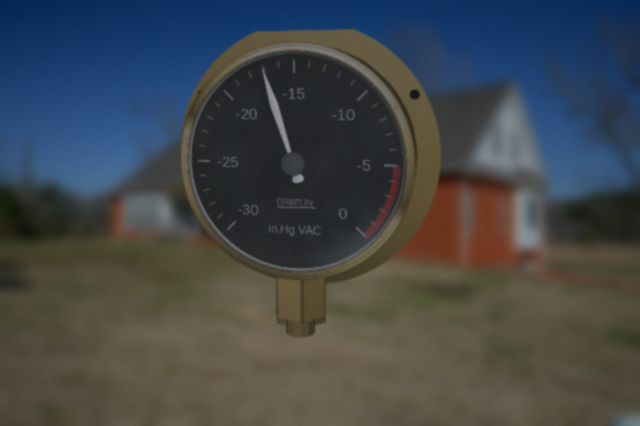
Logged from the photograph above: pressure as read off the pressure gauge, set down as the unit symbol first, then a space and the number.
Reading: inHg -17
